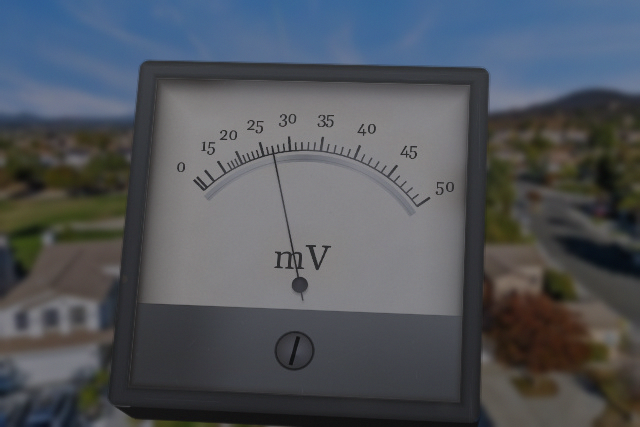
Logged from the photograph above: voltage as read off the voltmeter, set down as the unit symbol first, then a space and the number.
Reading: mV 27
